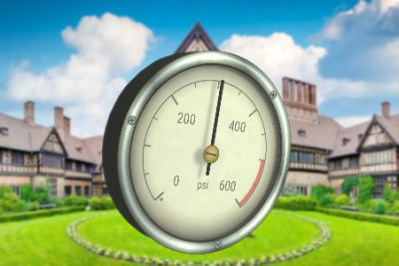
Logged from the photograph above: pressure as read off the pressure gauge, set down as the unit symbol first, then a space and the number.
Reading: psi 300
